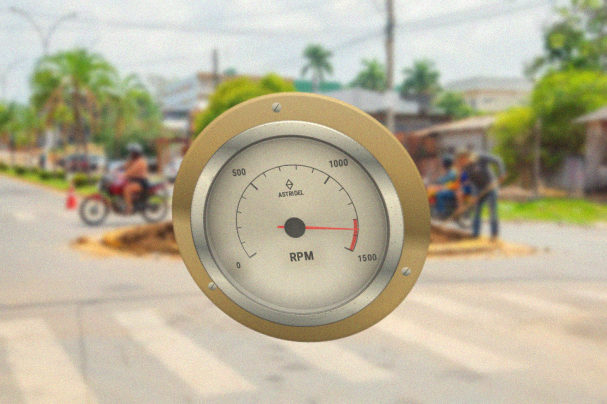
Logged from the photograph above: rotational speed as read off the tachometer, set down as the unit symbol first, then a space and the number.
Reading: rpm 1350
